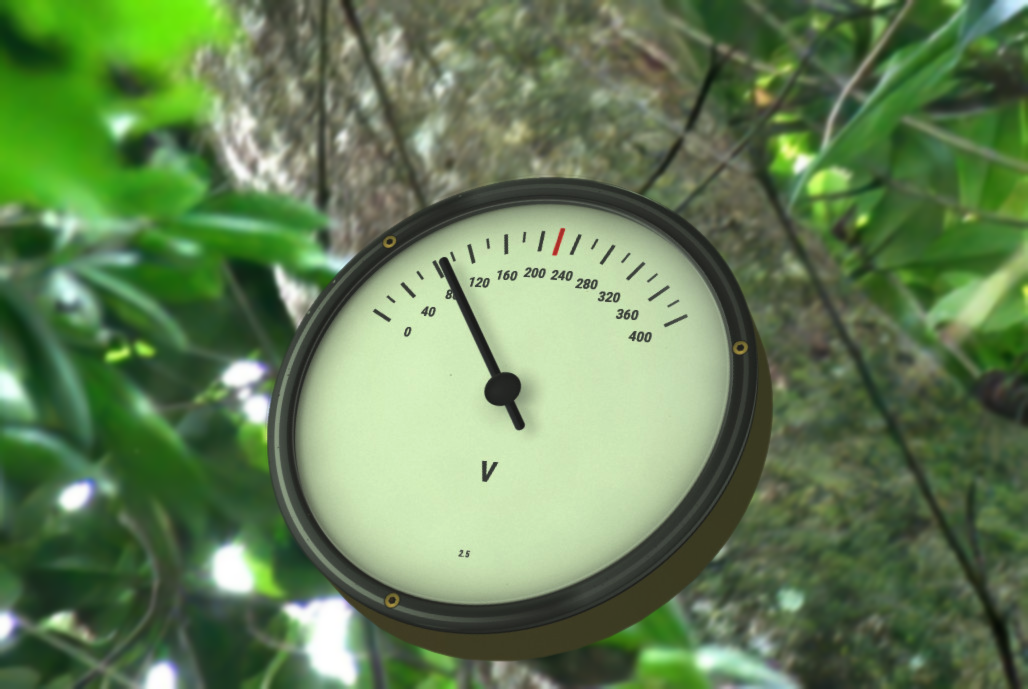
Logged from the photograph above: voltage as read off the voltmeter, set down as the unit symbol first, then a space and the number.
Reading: V 90
